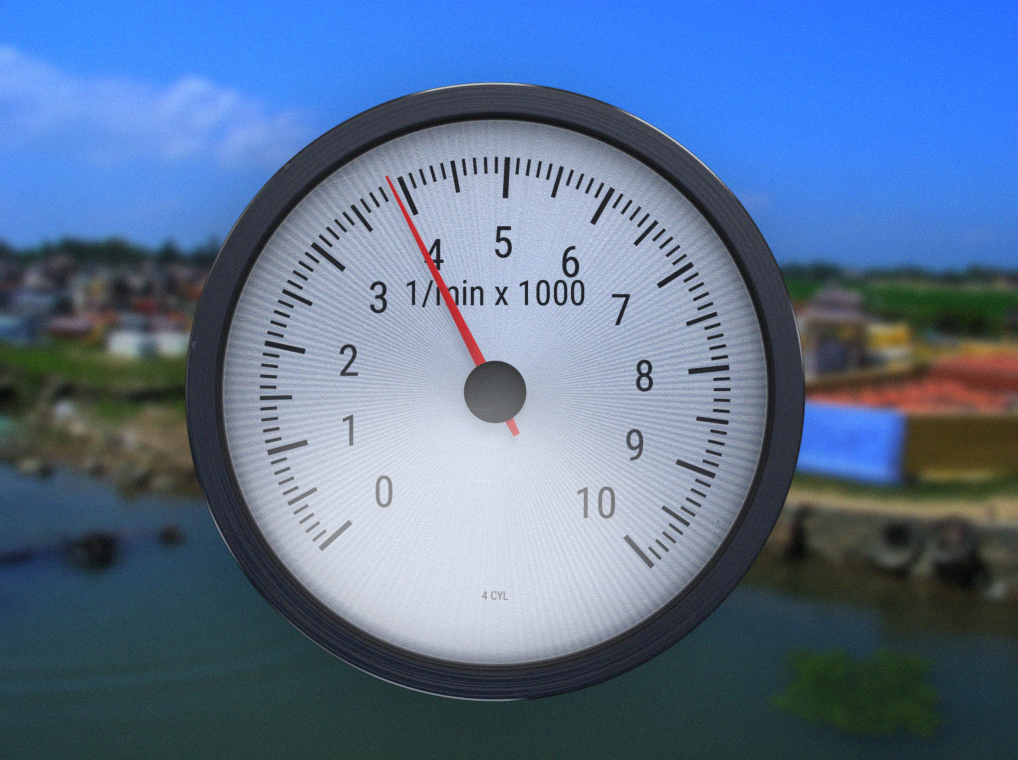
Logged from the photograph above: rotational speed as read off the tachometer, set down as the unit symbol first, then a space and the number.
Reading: rpm 3900
